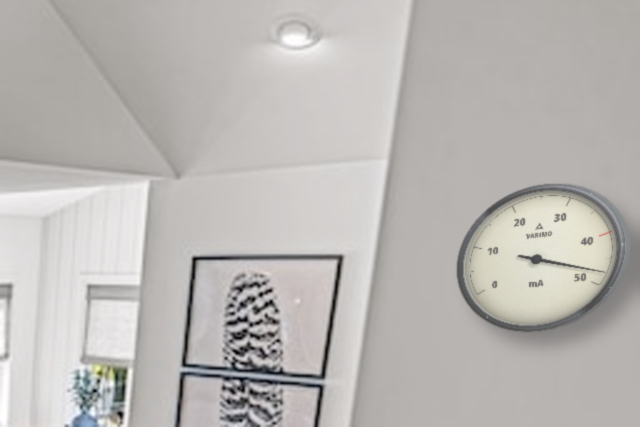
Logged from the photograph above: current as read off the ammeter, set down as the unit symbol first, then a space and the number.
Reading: mA 47.5
